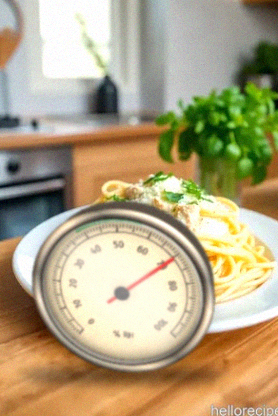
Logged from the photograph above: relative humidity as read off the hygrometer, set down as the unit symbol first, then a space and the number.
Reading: % 70
